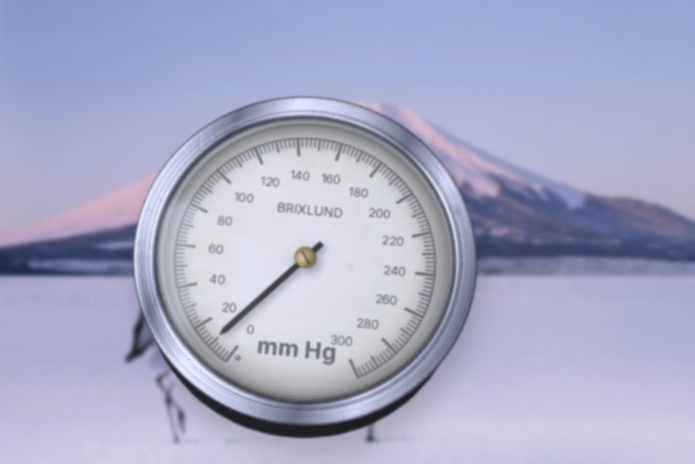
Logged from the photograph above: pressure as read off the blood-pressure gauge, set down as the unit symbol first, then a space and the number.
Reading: mmHg 10
